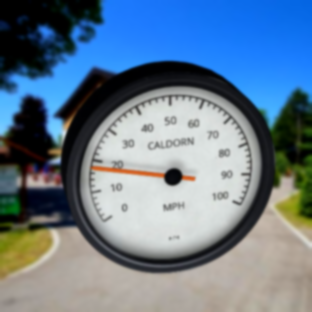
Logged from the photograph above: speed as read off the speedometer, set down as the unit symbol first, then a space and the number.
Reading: mph 18
